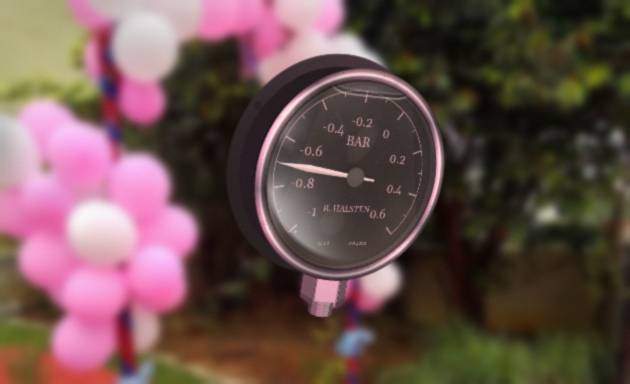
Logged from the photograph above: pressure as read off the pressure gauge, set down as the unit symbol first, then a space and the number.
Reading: bar -0.7
